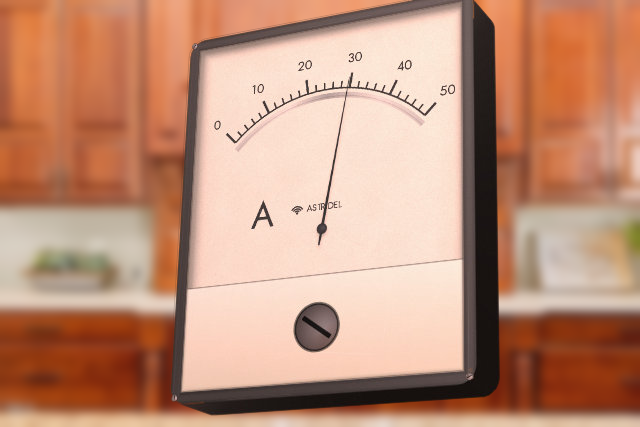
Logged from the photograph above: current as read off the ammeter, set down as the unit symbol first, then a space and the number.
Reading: A 30
